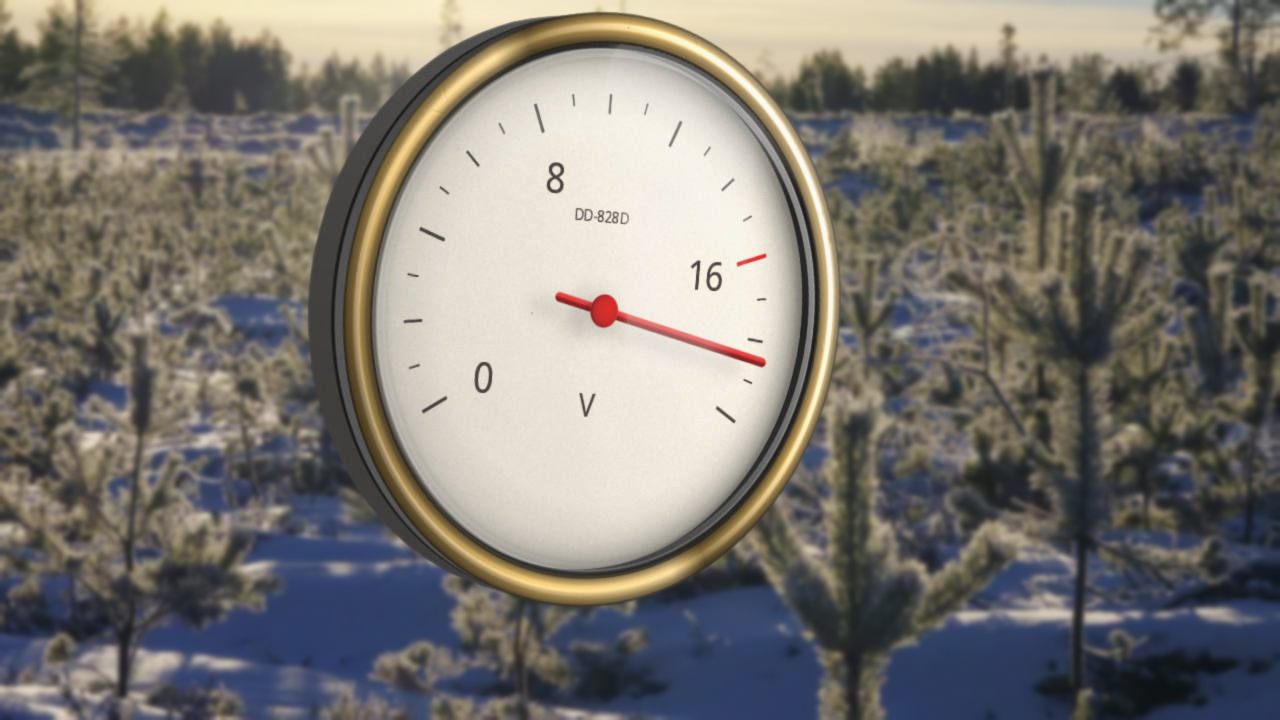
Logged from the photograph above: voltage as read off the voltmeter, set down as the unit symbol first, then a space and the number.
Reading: V 18.5
